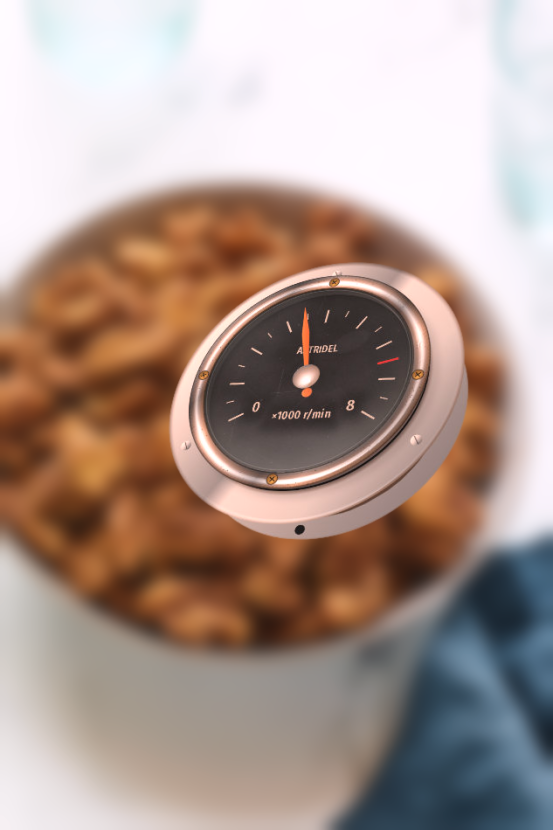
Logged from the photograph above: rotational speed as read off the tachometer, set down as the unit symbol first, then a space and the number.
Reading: rpm 3500
